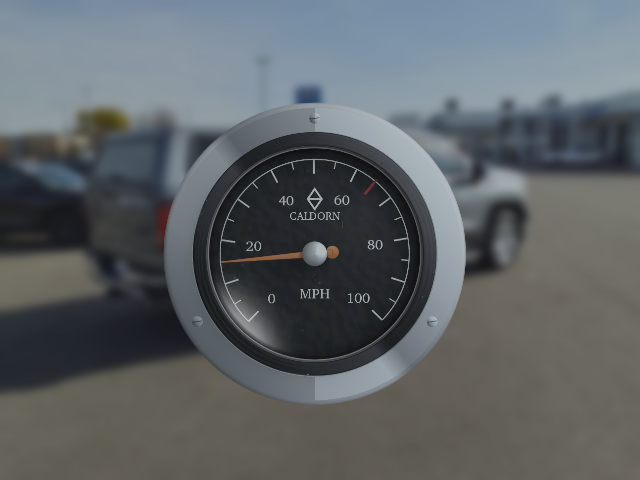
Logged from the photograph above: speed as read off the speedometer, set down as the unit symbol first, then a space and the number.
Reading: mph 15
